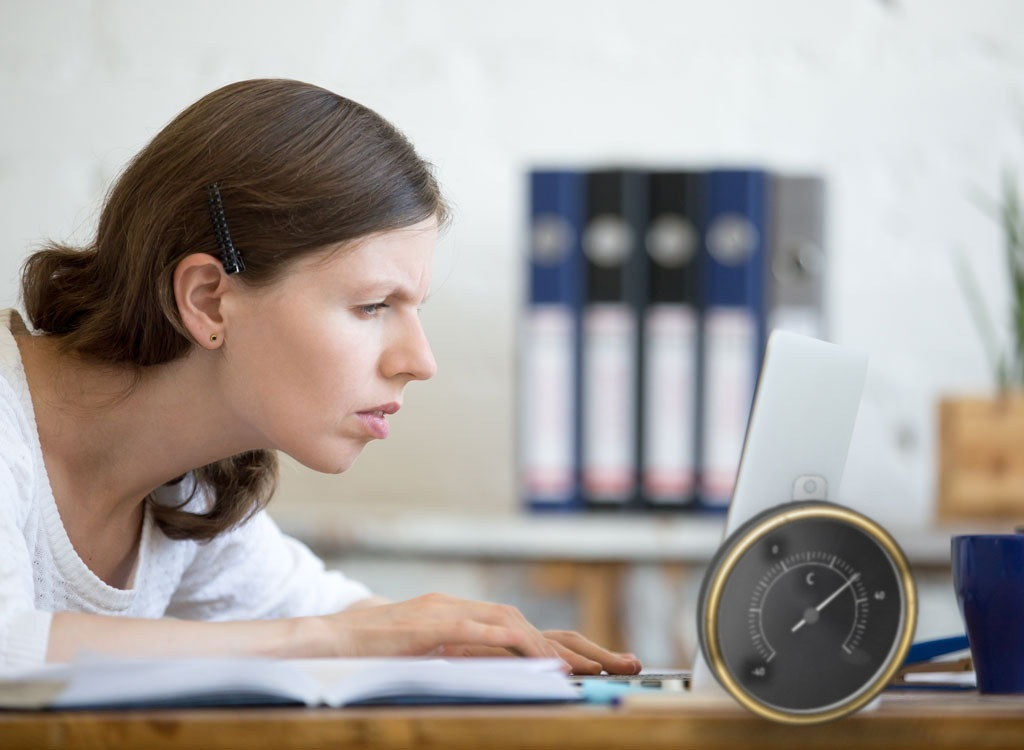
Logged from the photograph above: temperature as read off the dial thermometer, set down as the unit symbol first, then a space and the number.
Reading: °C 30
